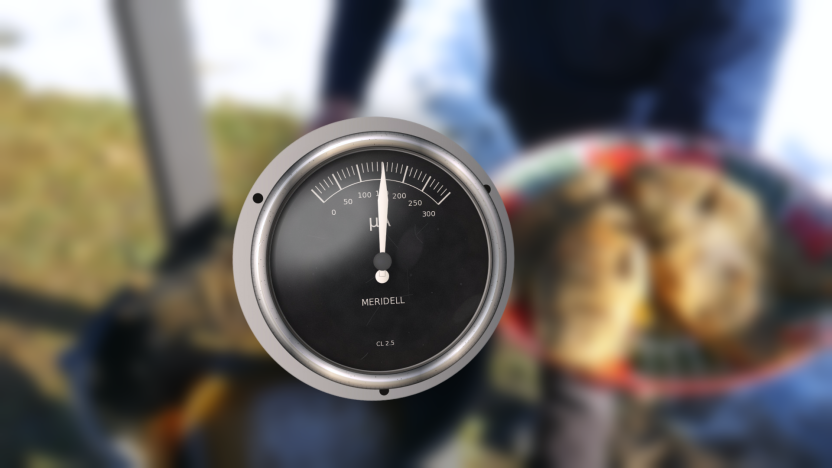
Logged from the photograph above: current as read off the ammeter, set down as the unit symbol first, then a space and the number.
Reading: µA 150
